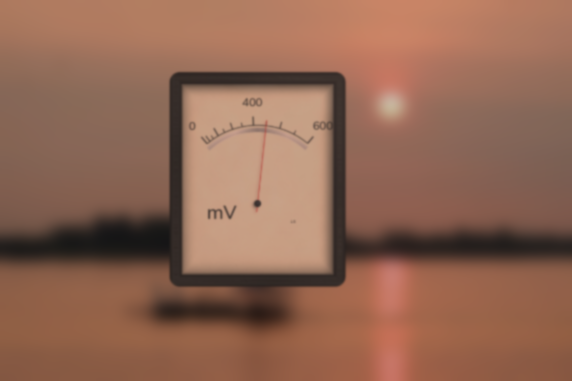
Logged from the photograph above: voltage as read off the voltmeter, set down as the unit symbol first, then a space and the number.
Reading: mV 450
